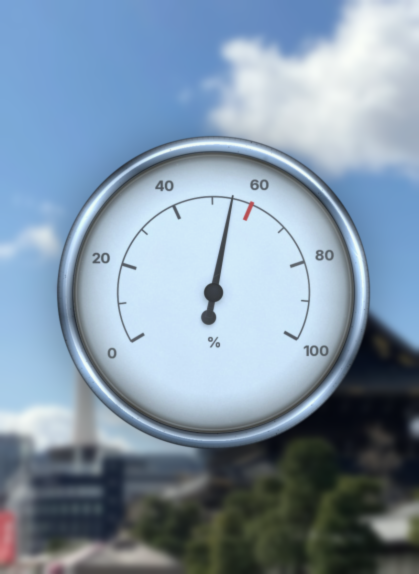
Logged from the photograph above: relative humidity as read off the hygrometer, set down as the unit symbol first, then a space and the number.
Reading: % 55
